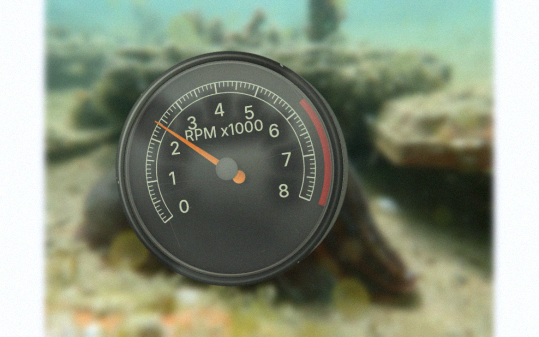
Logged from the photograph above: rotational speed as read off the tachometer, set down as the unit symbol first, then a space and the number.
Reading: rpm 2400
